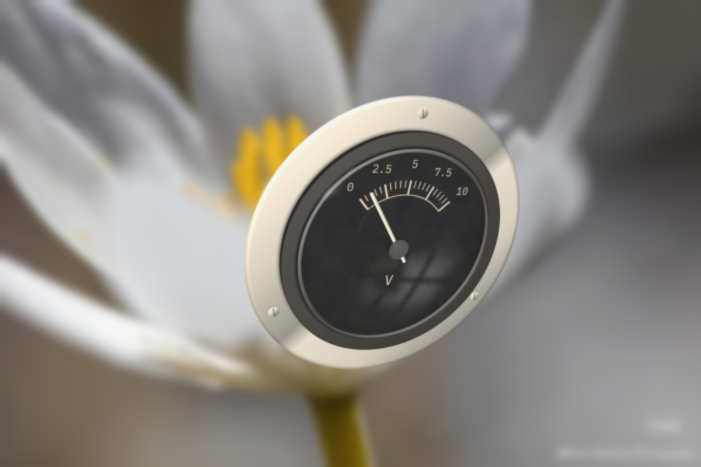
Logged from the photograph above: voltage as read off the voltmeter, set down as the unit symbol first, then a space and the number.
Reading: V 1
